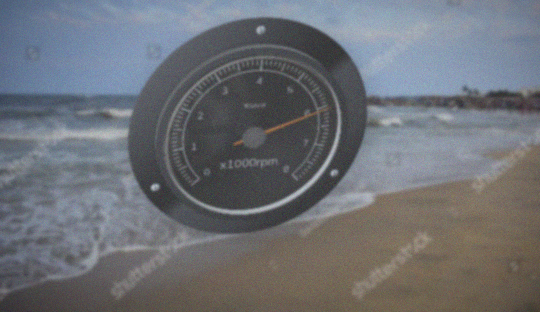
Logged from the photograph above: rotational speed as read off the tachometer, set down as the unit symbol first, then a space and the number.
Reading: rpm 6000
